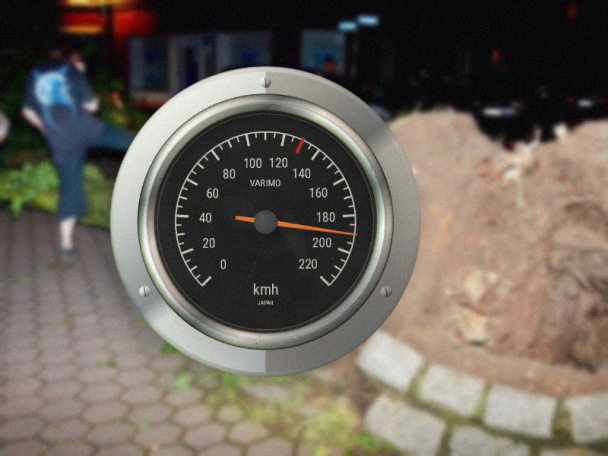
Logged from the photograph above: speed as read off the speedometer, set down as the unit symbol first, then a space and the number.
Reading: km/h 190
